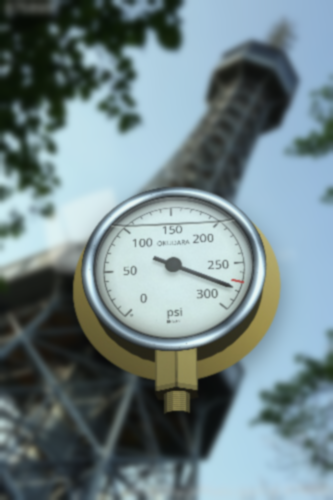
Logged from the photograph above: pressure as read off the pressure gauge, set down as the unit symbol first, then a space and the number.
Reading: psi 280
